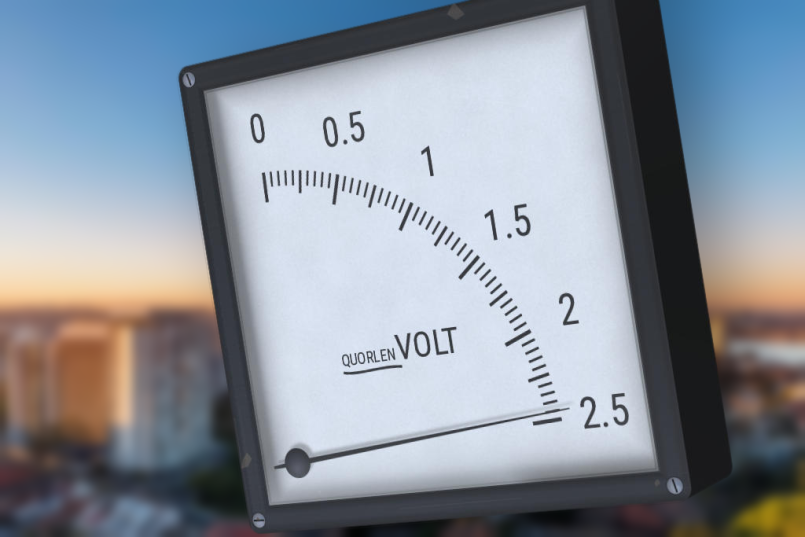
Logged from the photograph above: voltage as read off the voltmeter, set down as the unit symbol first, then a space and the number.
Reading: V 2.45
